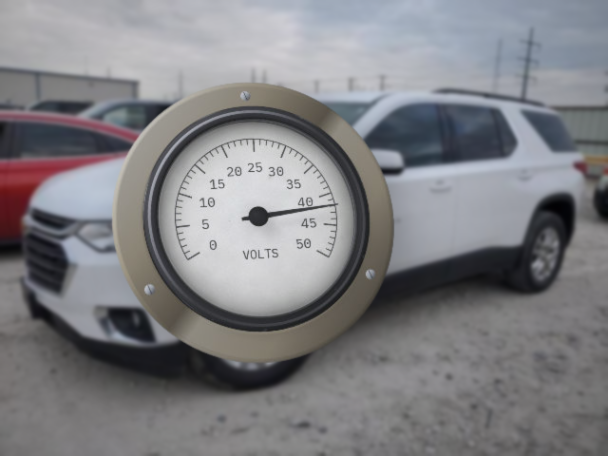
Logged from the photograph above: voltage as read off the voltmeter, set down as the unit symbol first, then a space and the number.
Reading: V 42
